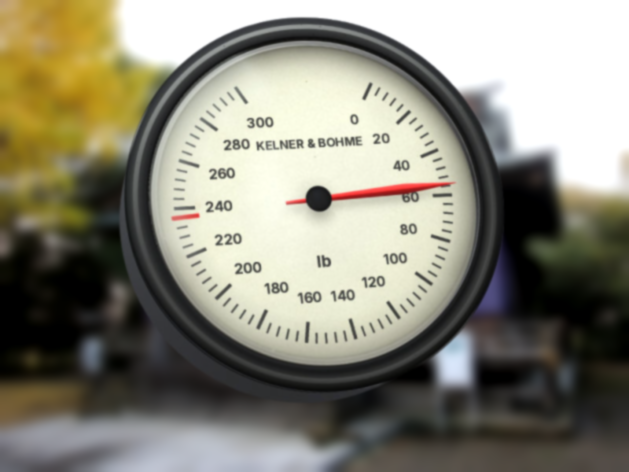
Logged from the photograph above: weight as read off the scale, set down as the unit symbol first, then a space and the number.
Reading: lb 56
